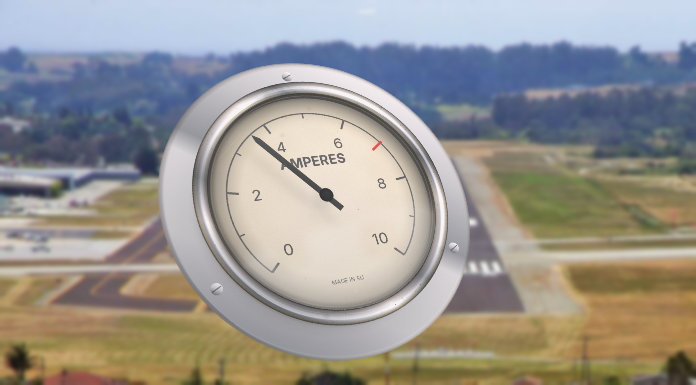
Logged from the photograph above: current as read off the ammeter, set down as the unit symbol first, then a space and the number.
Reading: A 3.5
